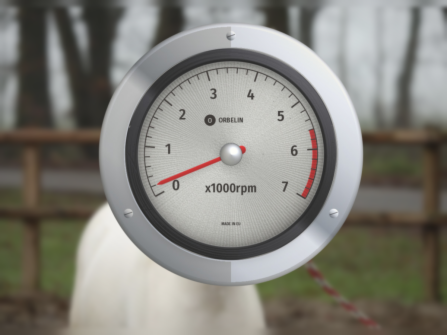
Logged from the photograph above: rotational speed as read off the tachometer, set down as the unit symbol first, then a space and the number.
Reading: rpm 200
